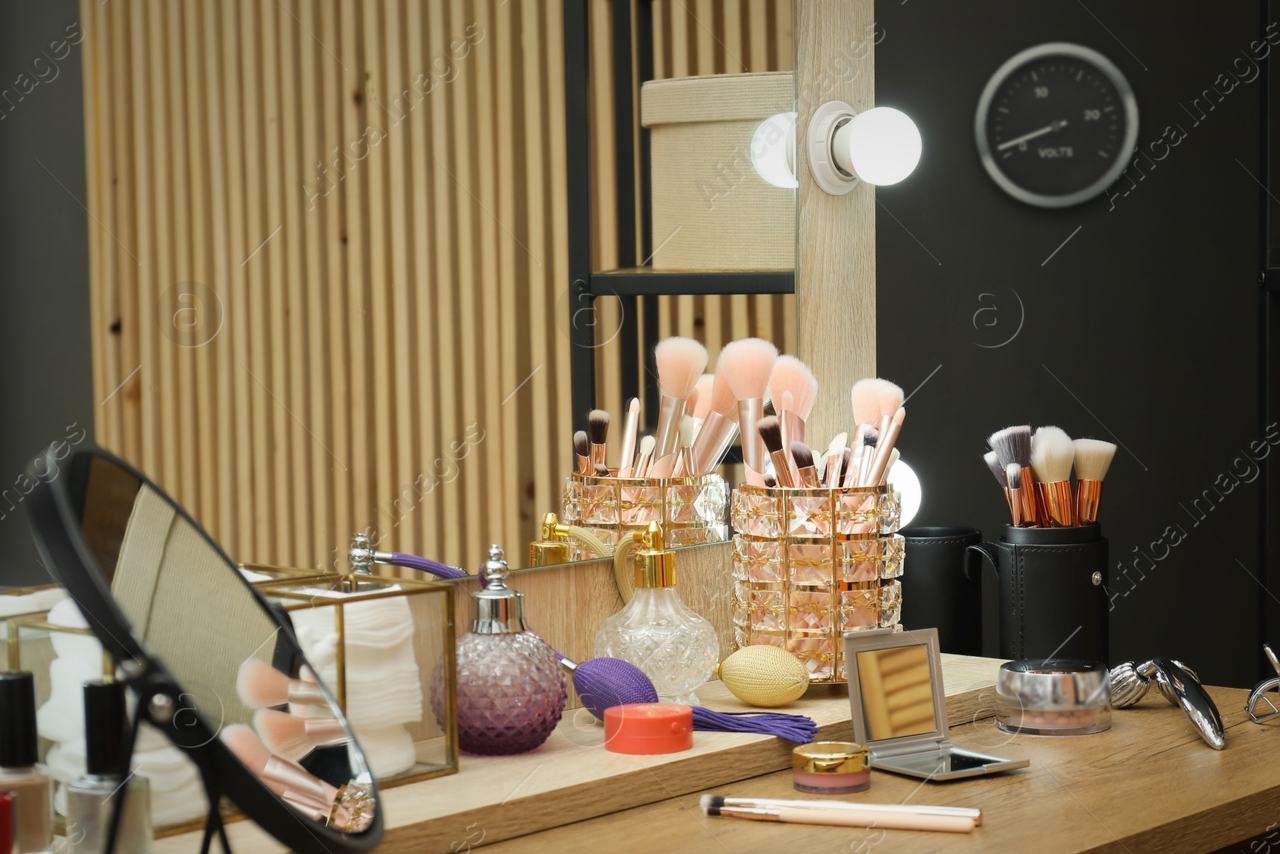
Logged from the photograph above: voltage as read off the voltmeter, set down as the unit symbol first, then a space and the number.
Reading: V 1
